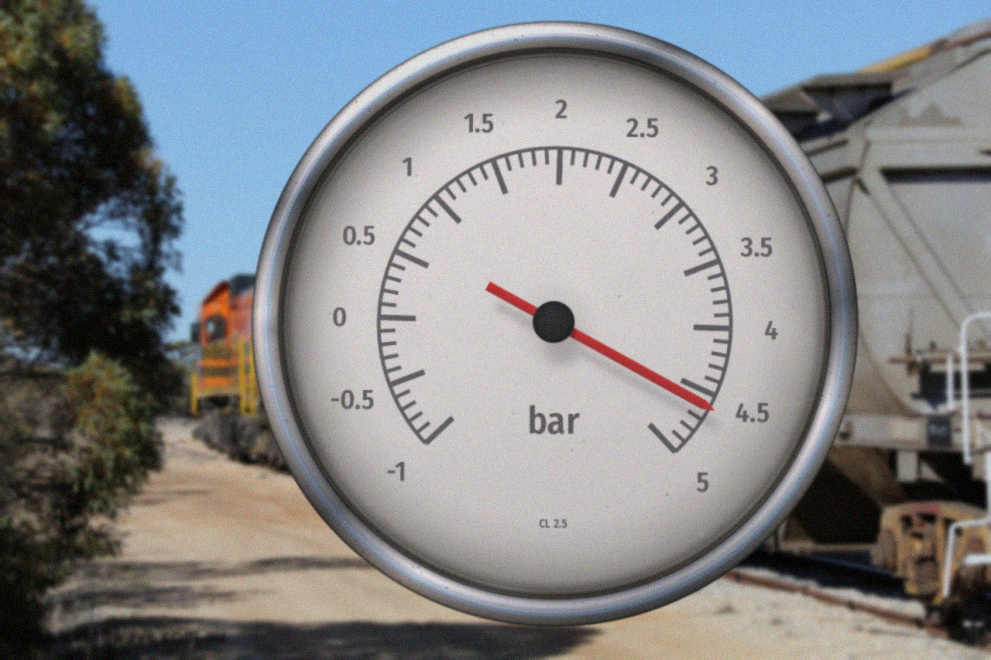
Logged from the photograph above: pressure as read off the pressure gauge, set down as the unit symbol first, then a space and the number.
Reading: bar 4.6
